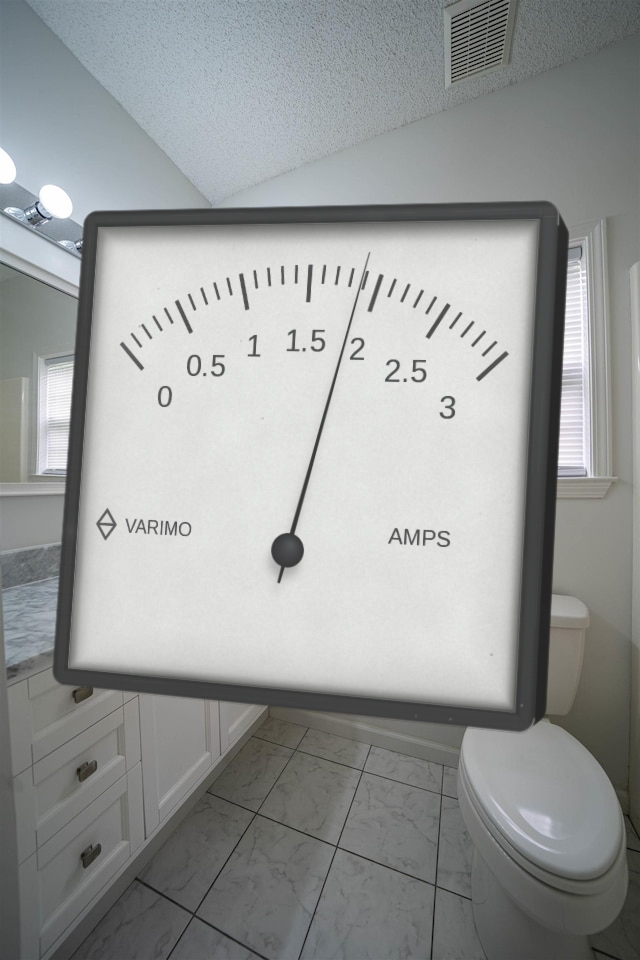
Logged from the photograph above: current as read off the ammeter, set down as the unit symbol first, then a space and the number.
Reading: A 1.9
